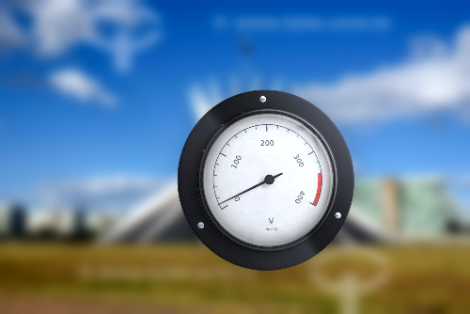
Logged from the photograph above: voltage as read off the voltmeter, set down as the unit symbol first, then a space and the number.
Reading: V 10
